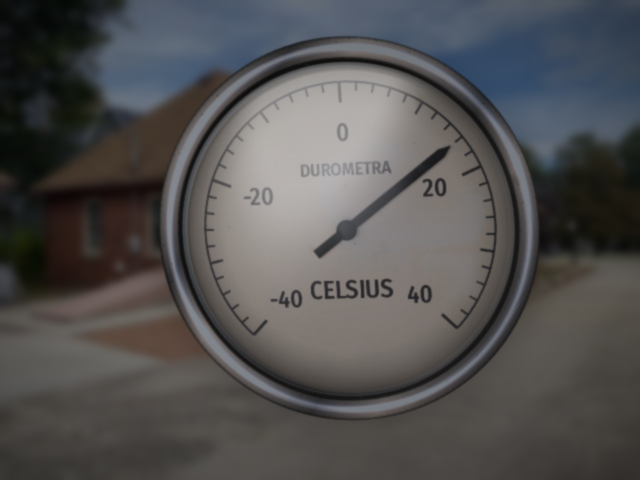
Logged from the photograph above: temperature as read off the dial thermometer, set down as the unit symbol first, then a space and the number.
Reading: °C 16
